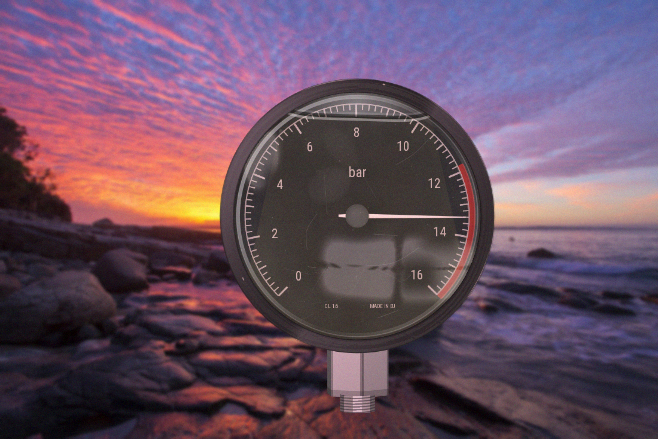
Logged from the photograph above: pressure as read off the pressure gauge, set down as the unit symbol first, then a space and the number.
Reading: bar 13.4
